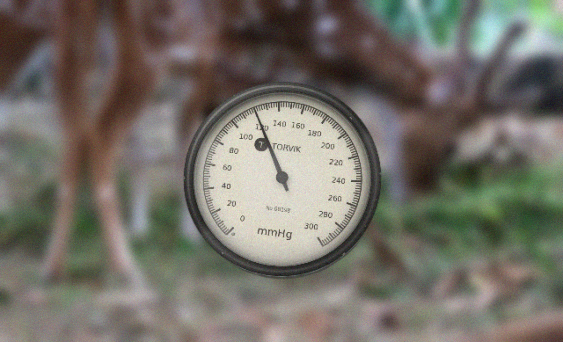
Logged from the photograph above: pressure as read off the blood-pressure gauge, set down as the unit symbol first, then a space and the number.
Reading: mmHg 120
